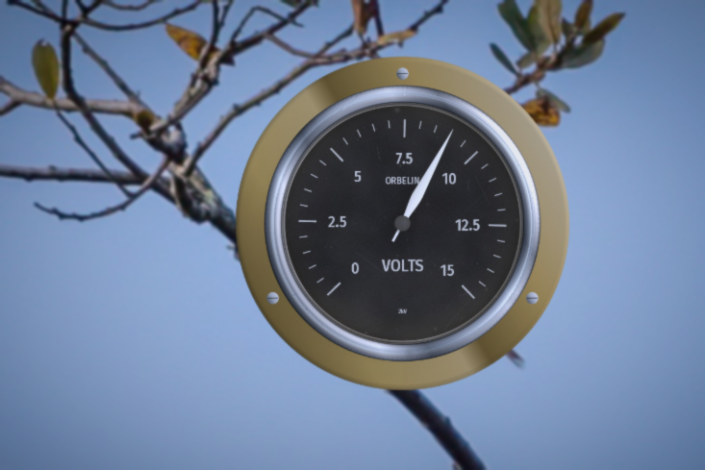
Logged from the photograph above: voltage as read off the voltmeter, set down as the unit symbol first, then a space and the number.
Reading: V 9
